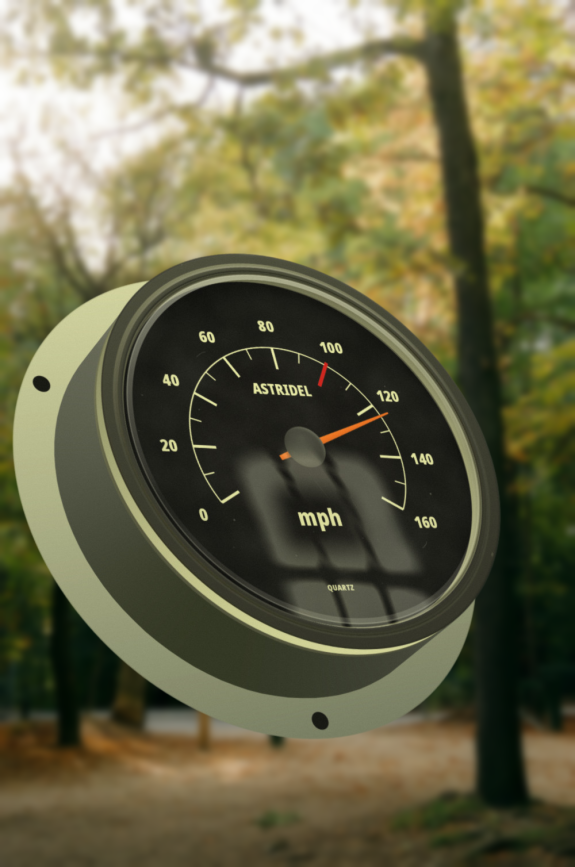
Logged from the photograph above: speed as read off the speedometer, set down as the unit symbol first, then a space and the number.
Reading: mph 125
